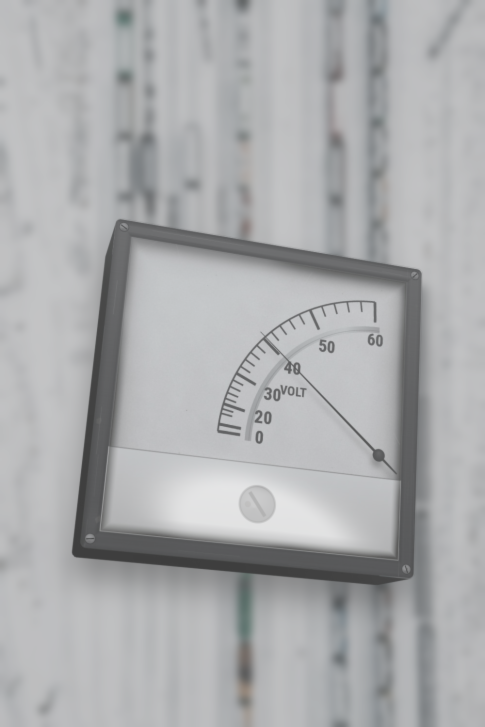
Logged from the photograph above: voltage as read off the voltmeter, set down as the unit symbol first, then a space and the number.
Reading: V 40
